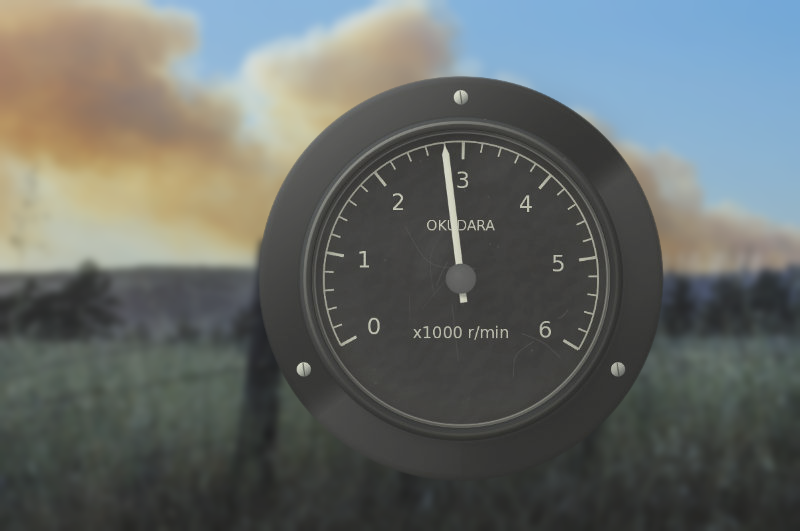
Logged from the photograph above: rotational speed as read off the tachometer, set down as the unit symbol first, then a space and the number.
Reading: rpm 2800
